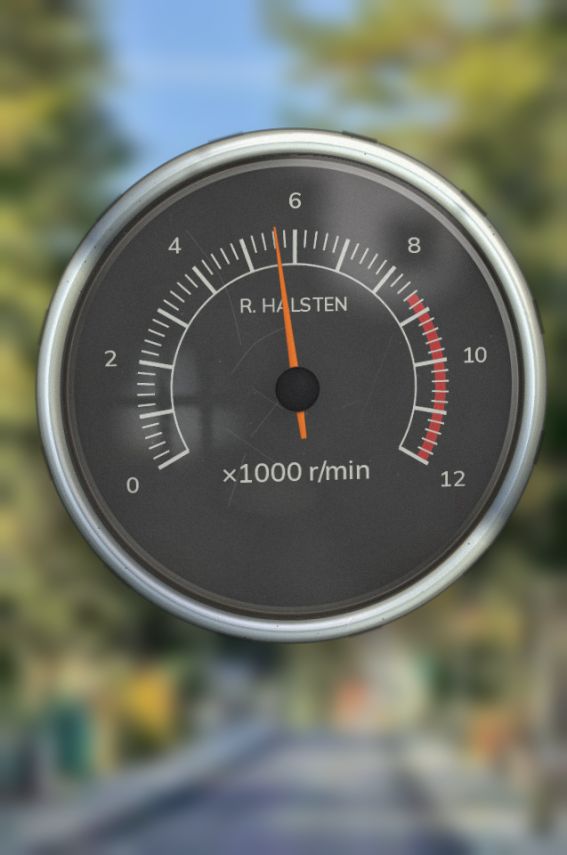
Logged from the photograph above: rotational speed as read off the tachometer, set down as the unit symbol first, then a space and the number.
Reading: rpm 5600
